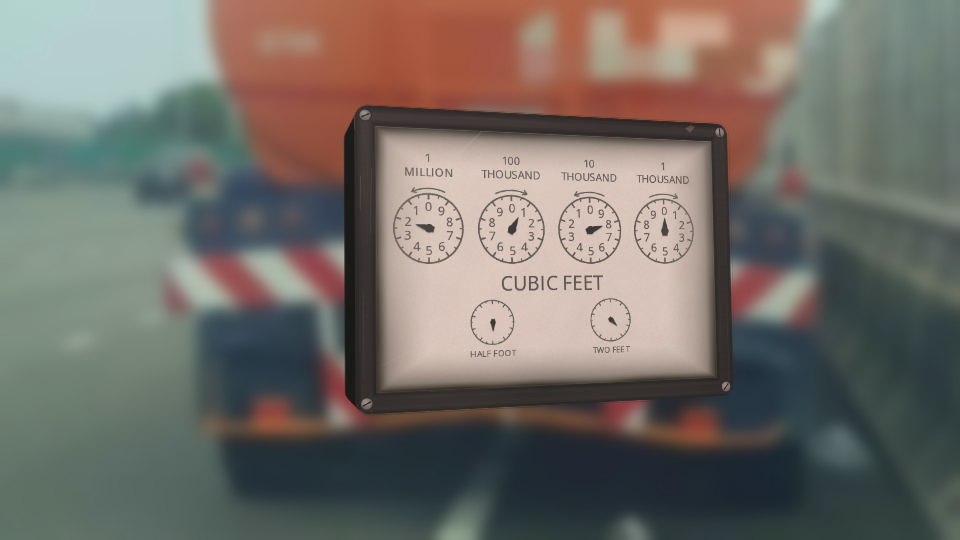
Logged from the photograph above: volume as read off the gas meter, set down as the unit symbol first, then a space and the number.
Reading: ft³ 208000
